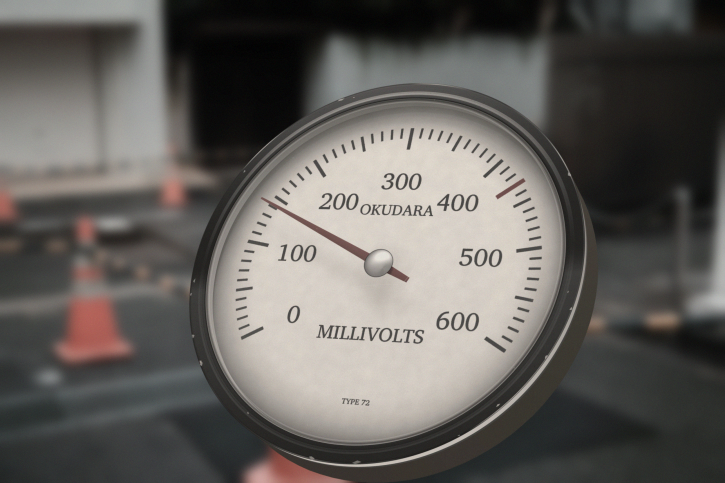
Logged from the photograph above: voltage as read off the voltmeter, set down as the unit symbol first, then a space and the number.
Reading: mV 140
